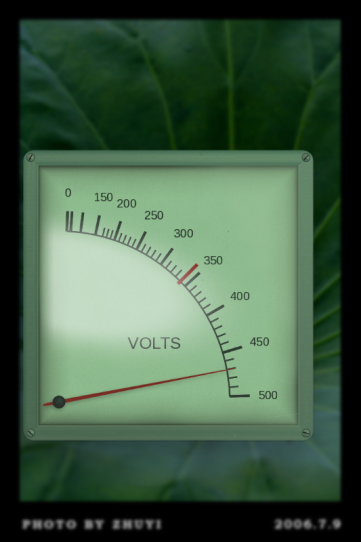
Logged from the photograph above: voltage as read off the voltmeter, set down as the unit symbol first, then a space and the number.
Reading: V 470
